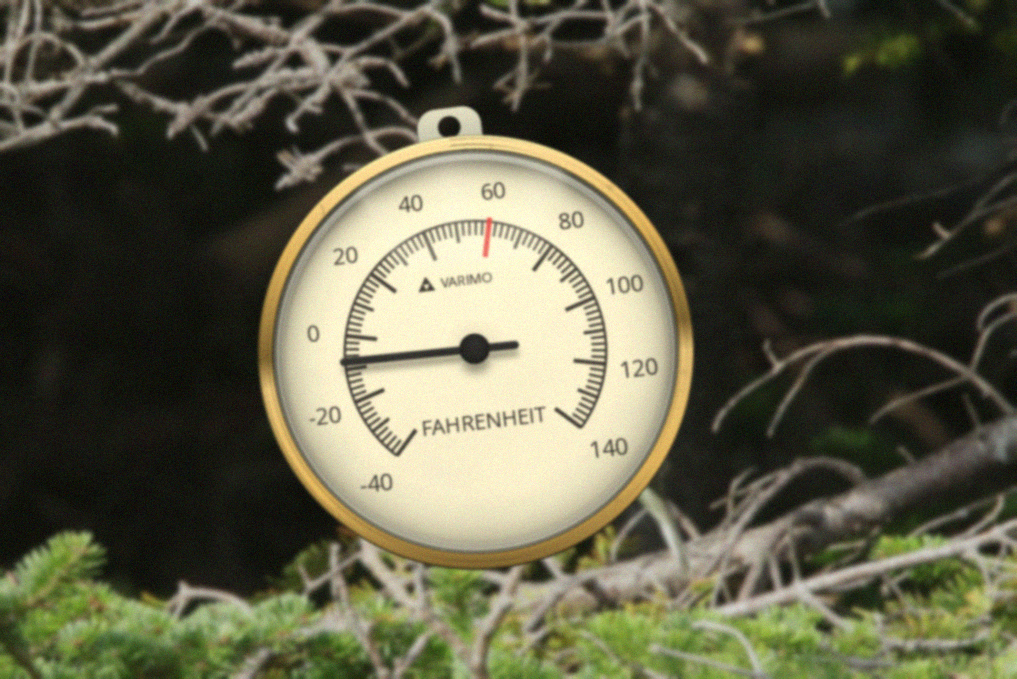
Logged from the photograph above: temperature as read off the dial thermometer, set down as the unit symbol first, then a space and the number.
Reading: °F -8
